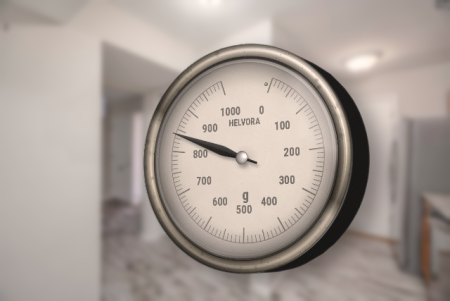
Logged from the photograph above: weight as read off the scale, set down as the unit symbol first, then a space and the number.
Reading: g 840
